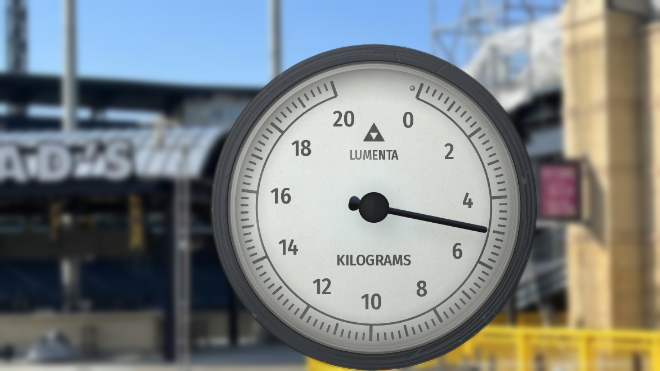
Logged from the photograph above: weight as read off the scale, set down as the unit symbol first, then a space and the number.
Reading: kg 5
